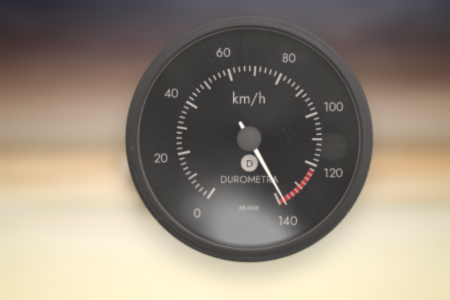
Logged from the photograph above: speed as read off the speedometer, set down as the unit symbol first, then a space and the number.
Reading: km/h 138
